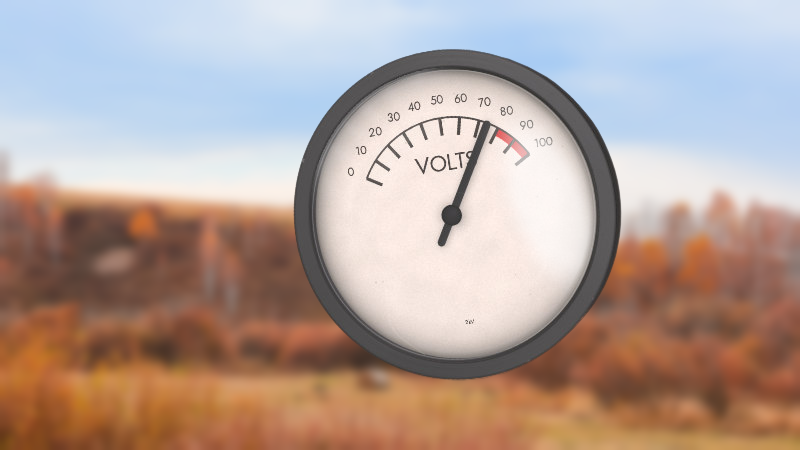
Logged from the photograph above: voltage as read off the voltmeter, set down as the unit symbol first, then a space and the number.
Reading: V 75
